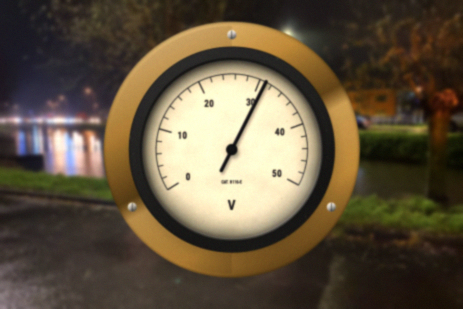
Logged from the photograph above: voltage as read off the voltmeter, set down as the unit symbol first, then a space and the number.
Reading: V 31
